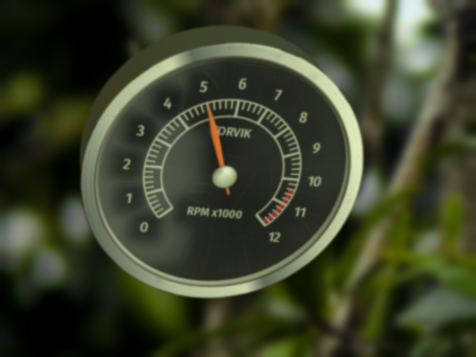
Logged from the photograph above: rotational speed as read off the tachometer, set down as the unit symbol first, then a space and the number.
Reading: rpm 5000
